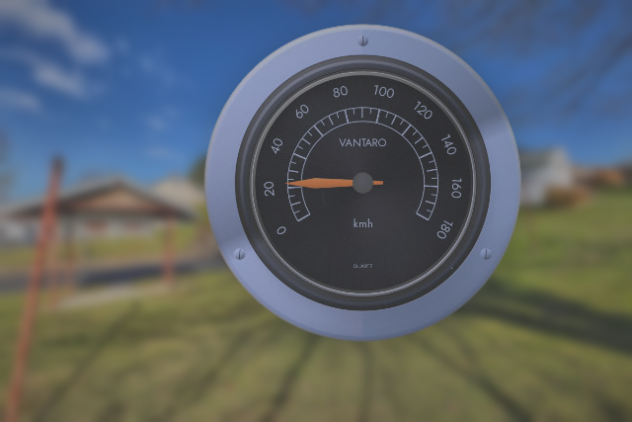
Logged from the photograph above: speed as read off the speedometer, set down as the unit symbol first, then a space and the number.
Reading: km/h 22.5
